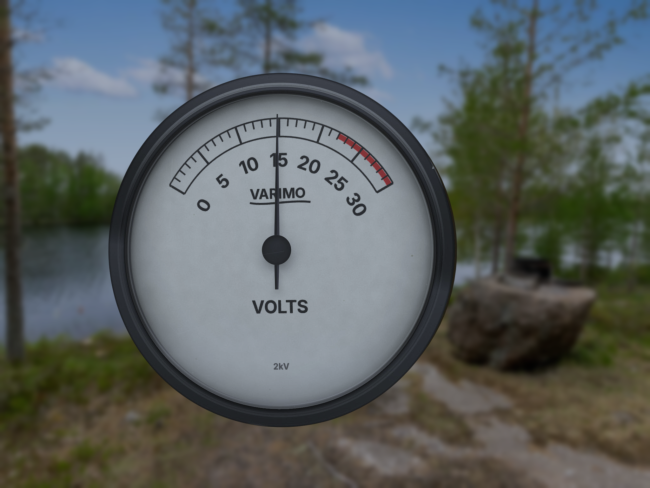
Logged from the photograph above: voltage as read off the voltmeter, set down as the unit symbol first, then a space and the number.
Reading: V 15
